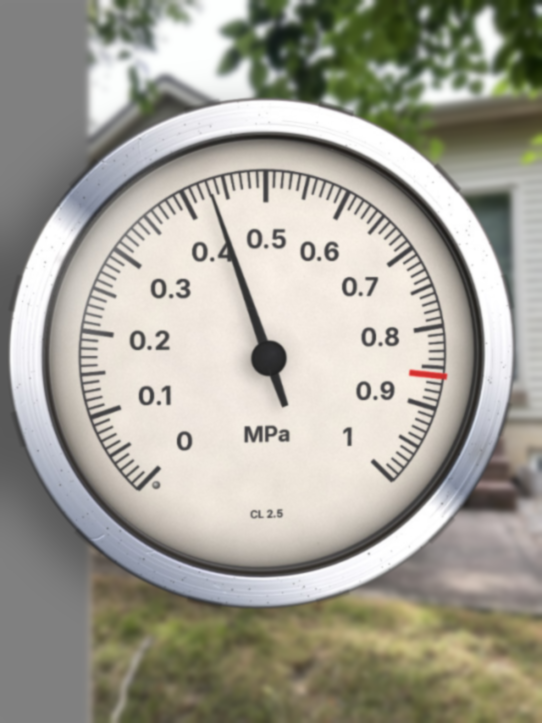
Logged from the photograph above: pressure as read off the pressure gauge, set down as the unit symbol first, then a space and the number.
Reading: MPa 0.43
